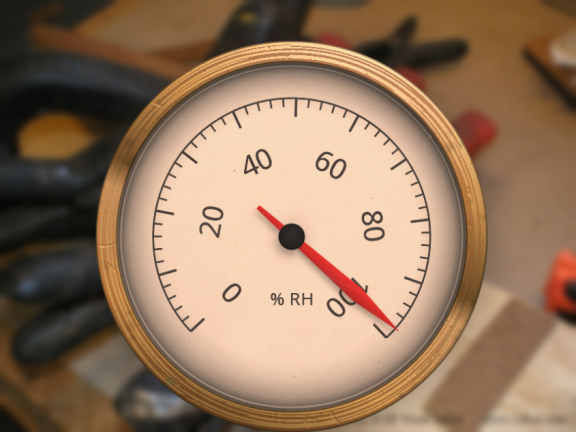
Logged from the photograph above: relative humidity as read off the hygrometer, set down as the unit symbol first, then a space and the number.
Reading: % 98
